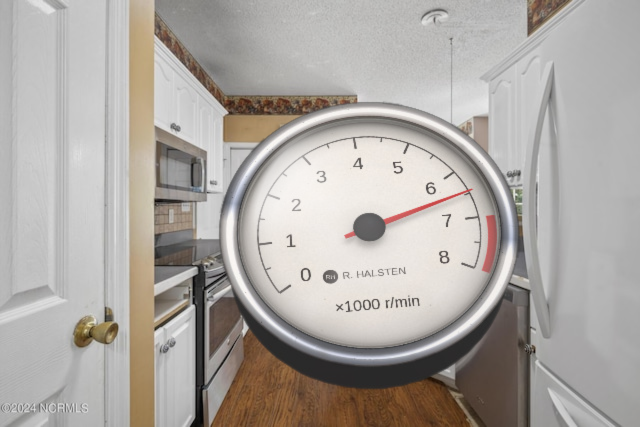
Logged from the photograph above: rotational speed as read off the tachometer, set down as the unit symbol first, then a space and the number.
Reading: rpm 6500
